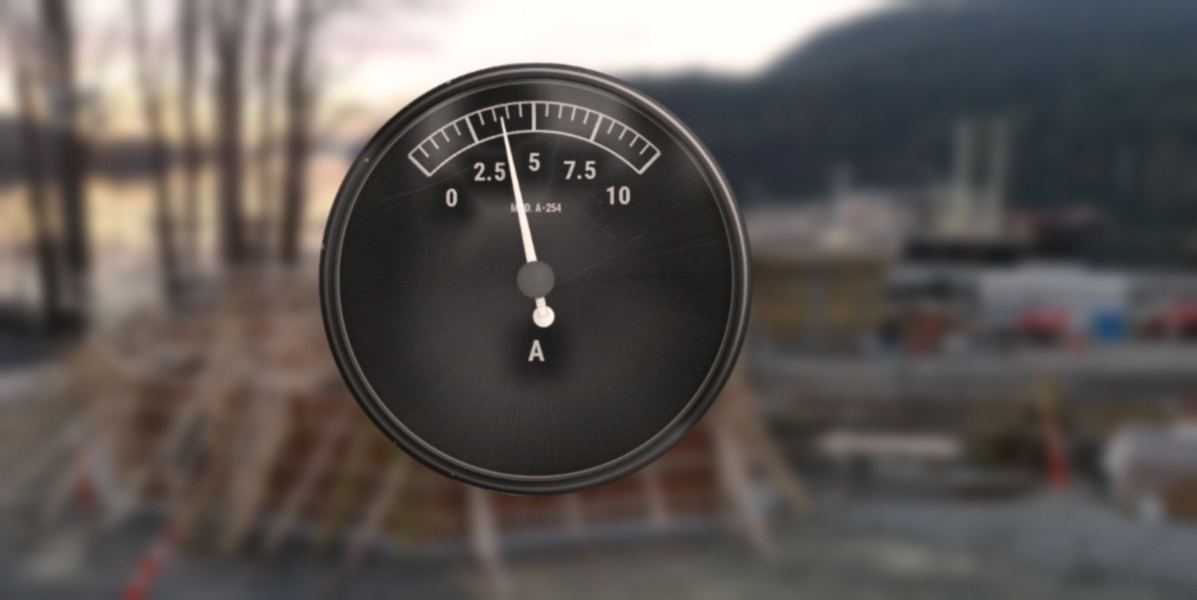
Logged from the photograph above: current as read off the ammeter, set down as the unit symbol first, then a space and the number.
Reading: A 3.75
